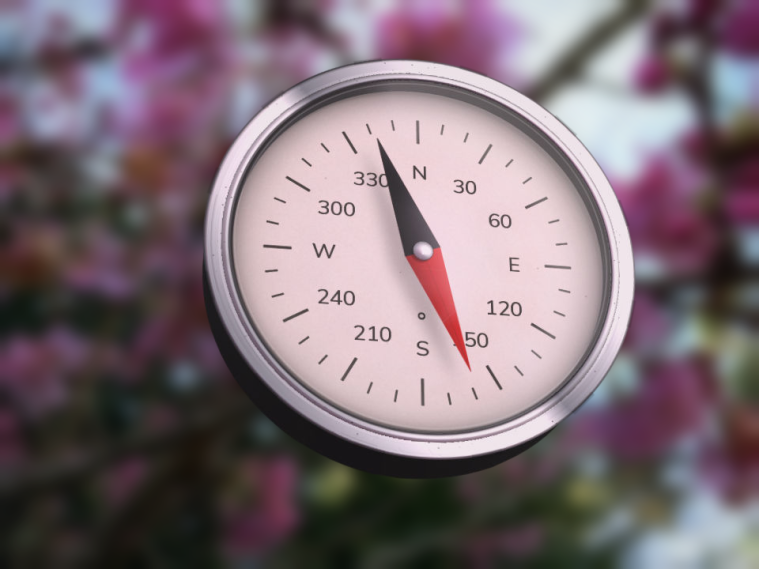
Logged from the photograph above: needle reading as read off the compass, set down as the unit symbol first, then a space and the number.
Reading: ° 160
